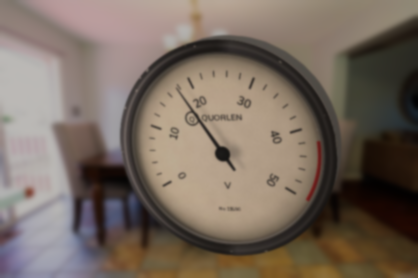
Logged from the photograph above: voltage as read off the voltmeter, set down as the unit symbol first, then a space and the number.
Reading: V 18
